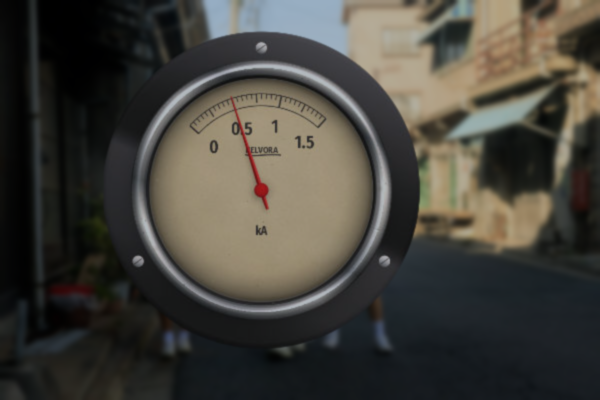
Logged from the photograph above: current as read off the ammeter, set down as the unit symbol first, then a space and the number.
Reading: kA 0.5
